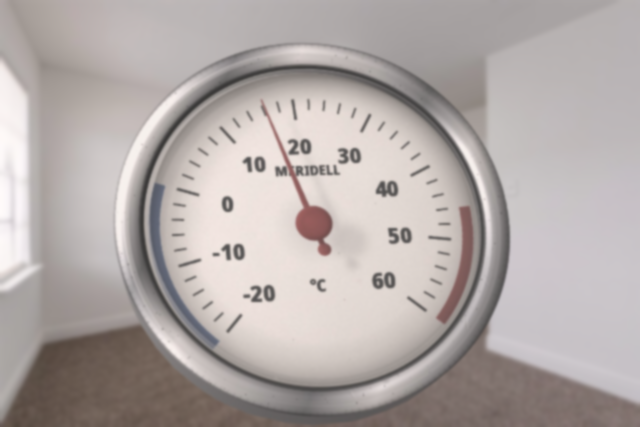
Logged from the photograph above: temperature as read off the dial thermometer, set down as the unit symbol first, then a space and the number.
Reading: °C 16
